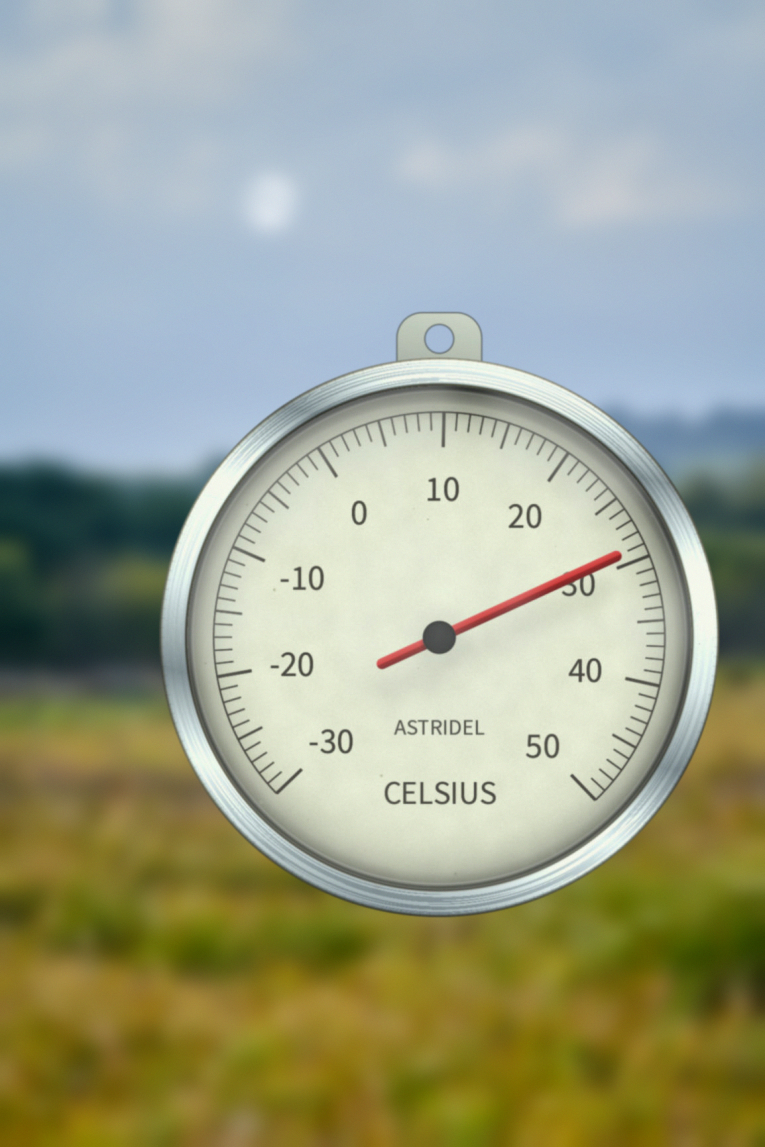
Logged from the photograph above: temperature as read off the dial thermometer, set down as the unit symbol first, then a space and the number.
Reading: °C 29
